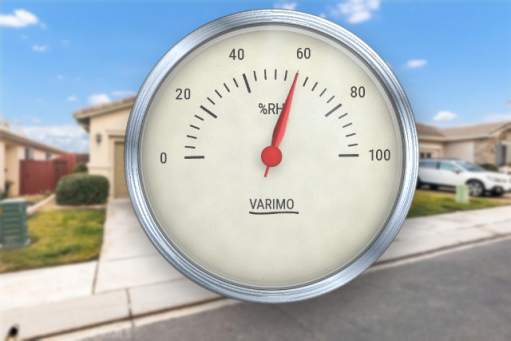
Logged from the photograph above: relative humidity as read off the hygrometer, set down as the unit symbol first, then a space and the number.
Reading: % 60
